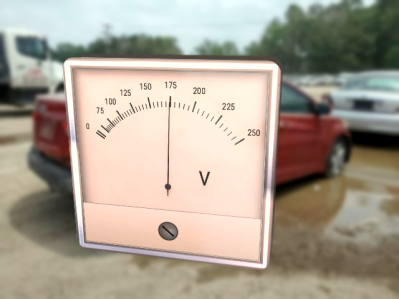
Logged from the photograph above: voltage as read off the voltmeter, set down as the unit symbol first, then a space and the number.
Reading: V 175
